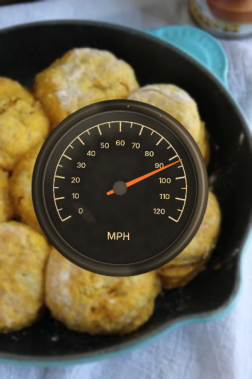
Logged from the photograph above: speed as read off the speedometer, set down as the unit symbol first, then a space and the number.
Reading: mph 92.5
